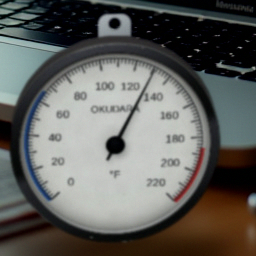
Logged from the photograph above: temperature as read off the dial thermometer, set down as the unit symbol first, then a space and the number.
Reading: °F 130
